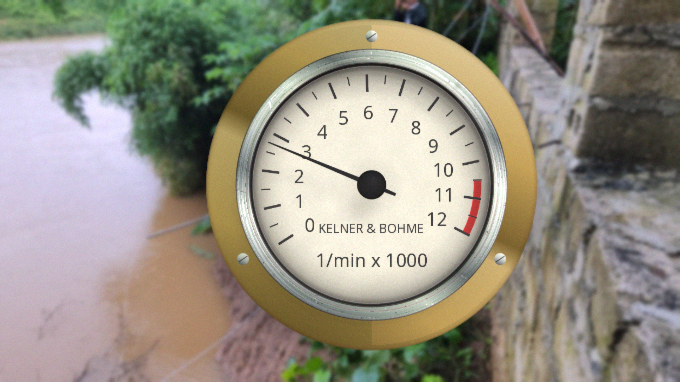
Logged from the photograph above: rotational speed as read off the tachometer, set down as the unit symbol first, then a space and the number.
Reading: rpm 2750
